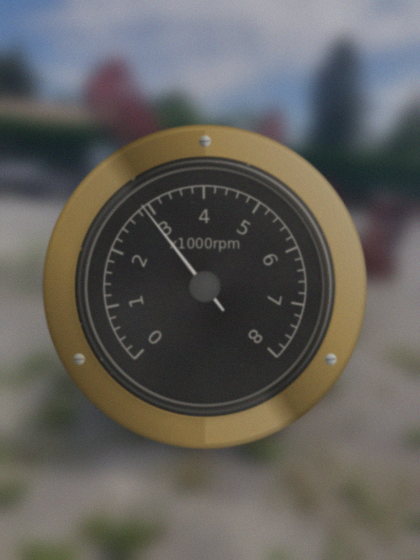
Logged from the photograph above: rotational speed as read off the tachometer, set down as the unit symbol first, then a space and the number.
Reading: rpm 2900
